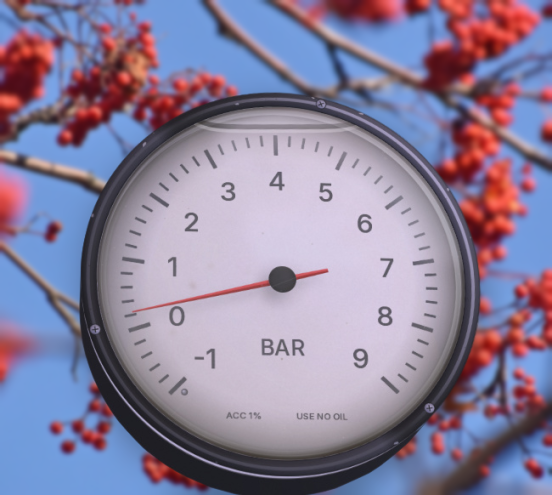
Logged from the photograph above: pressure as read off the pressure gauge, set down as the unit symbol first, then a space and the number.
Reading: bar 0.2
